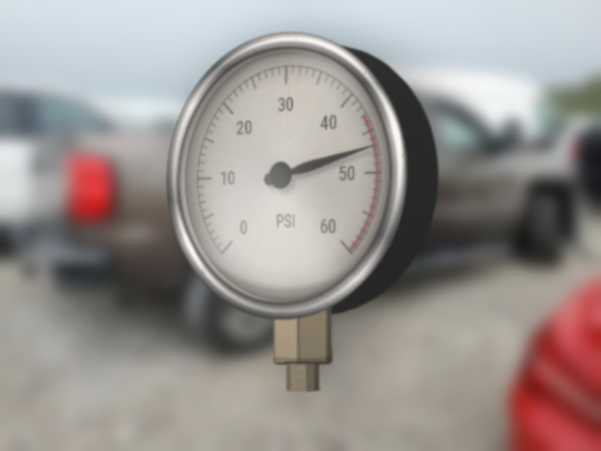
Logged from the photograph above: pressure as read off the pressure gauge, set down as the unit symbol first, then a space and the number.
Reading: psi 47
